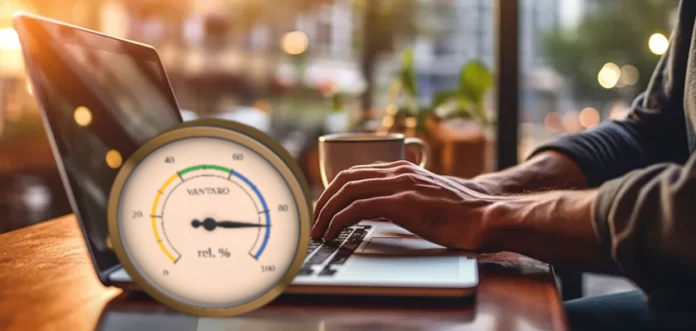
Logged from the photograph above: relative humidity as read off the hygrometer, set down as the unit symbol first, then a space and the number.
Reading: % 85
